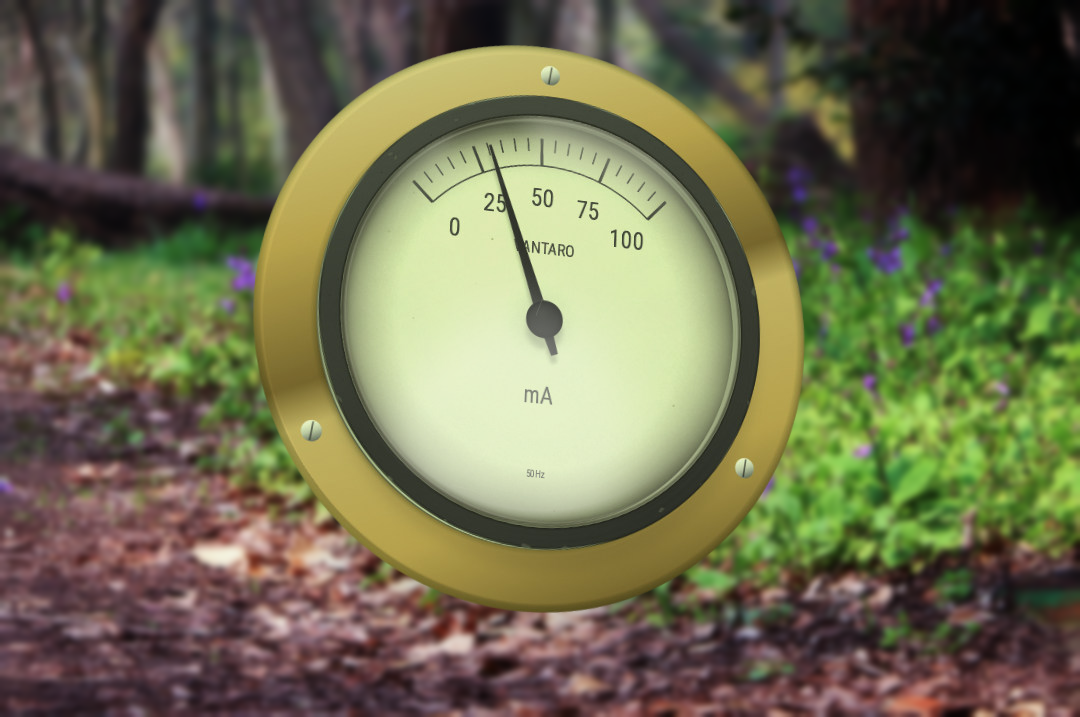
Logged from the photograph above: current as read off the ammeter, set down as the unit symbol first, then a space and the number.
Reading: mA 30
